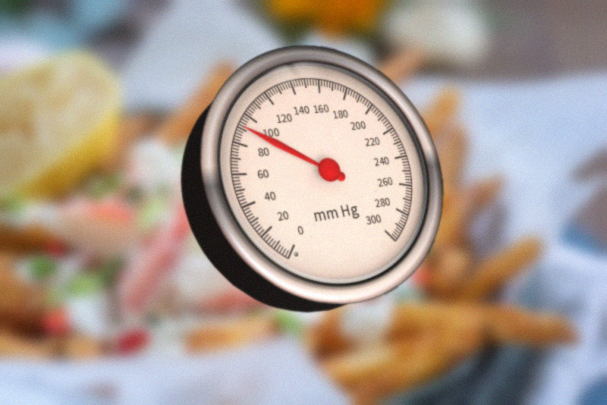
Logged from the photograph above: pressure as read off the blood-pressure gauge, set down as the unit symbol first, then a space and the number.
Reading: mmHg 90
